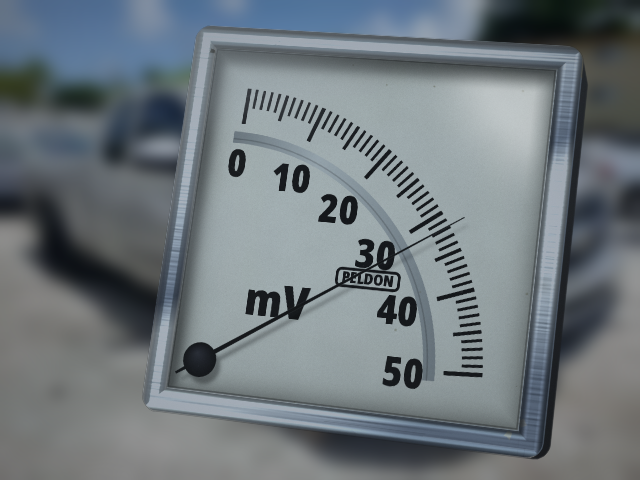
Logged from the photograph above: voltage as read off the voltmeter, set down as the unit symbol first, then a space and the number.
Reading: mV 32
